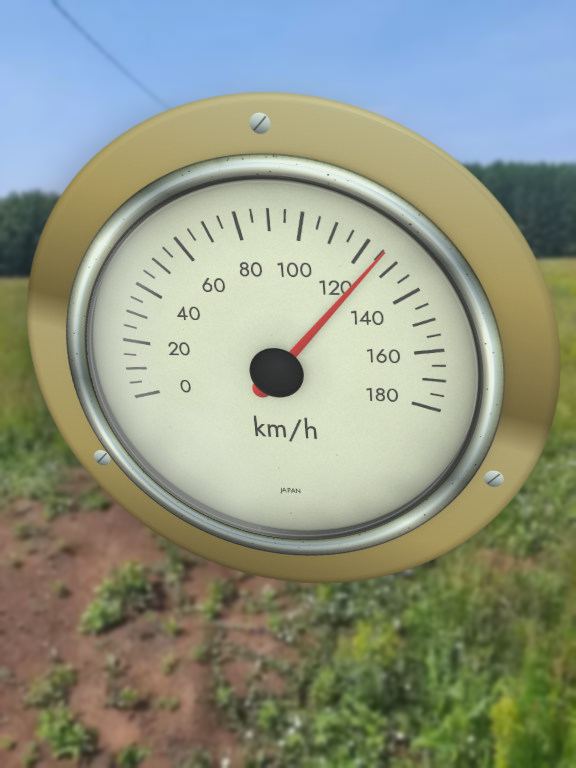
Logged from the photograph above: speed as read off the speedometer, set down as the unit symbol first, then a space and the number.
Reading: km/h 125
